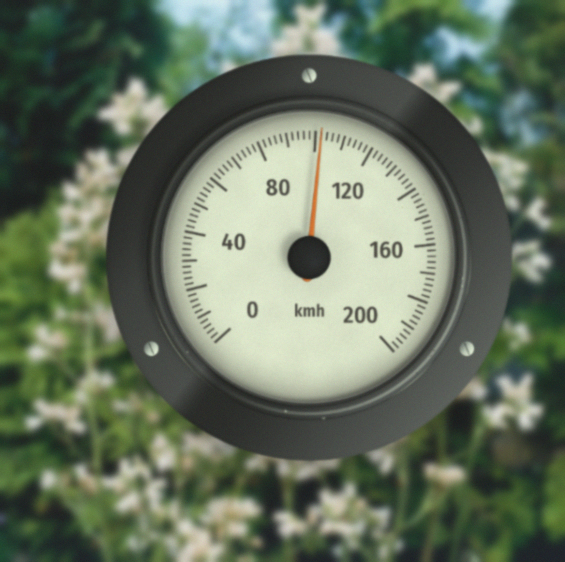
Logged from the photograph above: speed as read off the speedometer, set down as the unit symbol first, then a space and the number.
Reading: km/h 102
